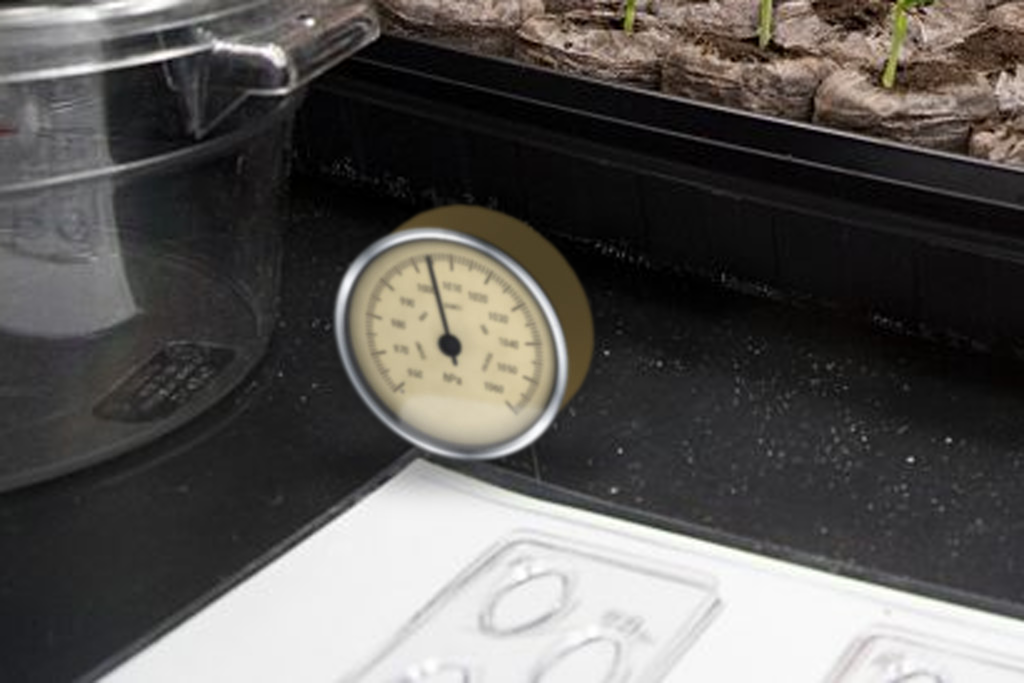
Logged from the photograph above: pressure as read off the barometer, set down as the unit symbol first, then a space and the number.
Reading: hPa 1005
